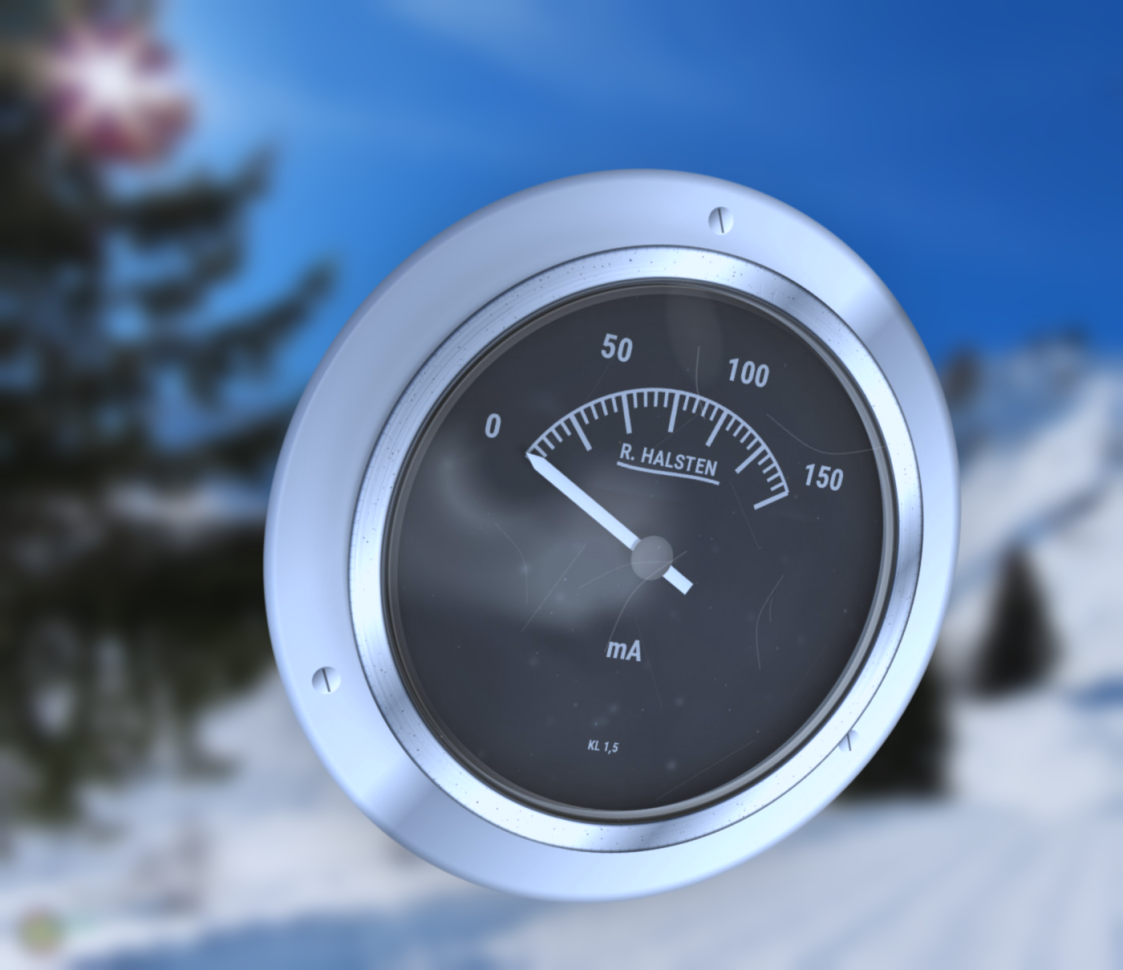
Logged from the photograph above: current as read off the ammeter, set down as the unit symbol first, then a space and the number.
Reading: mA 0
